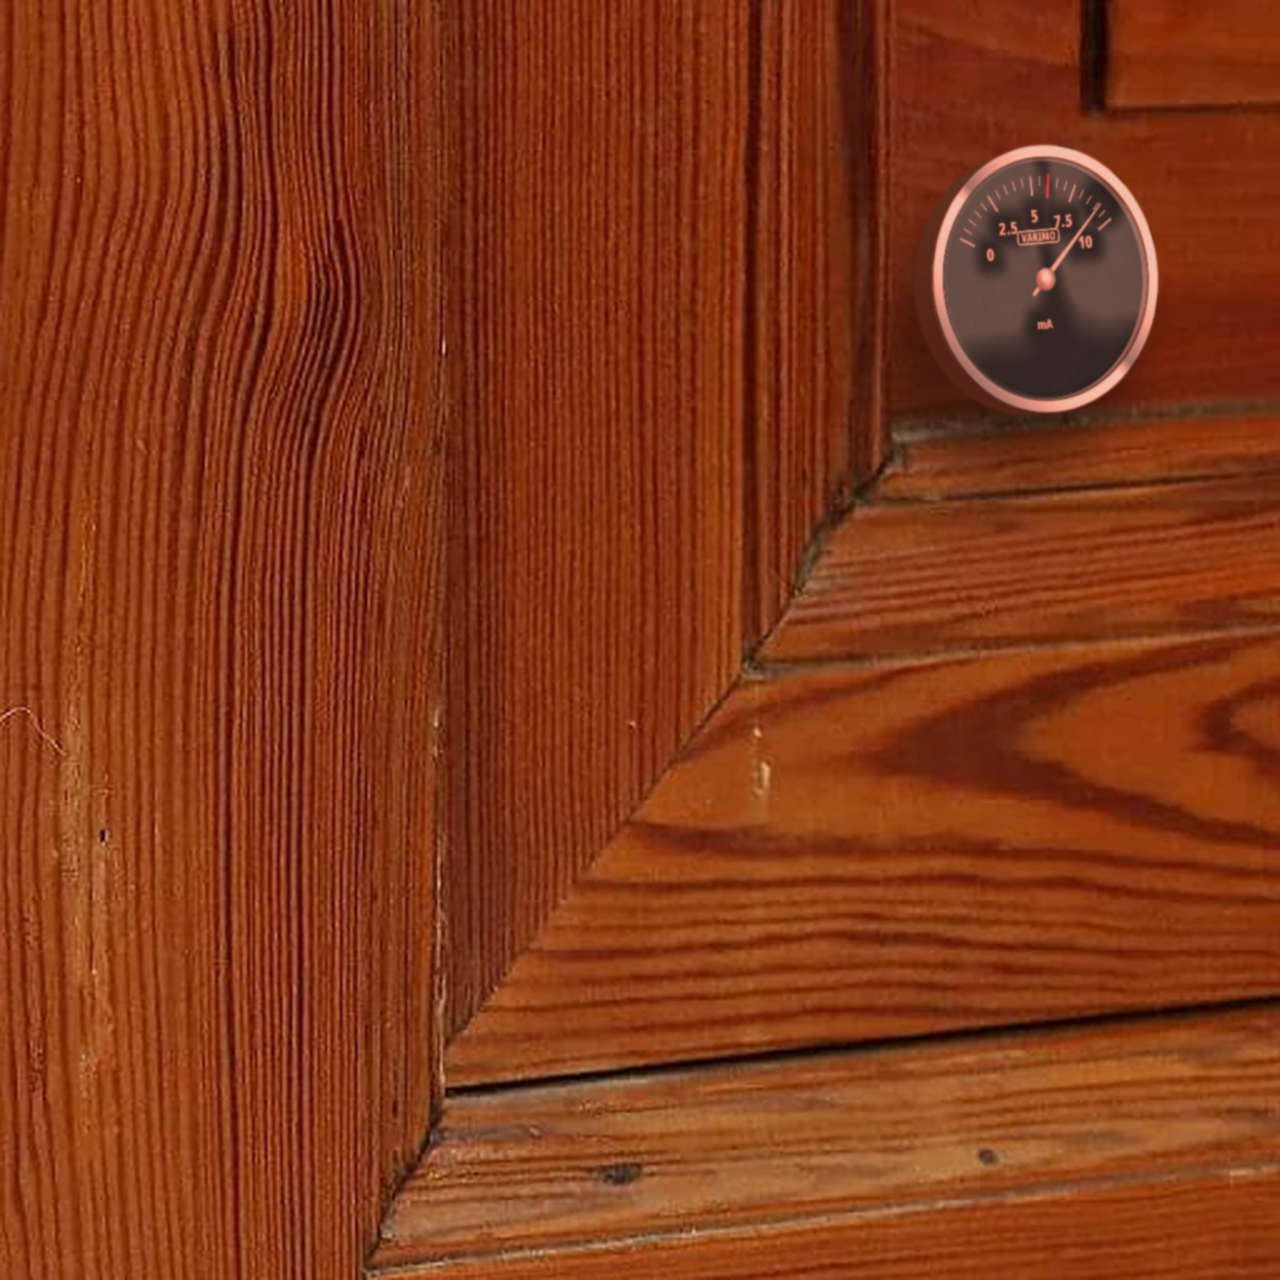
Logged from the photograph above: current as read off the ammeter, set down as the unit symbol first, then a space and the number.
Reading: mA 9
